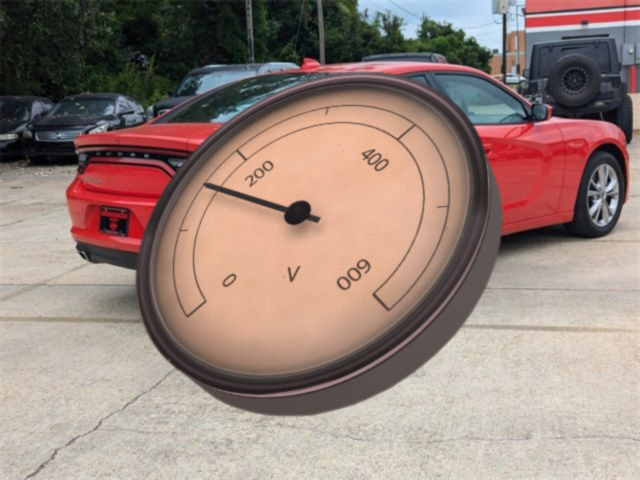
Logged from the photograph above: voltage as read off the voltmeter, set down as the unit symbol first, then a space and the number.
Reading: V 150
